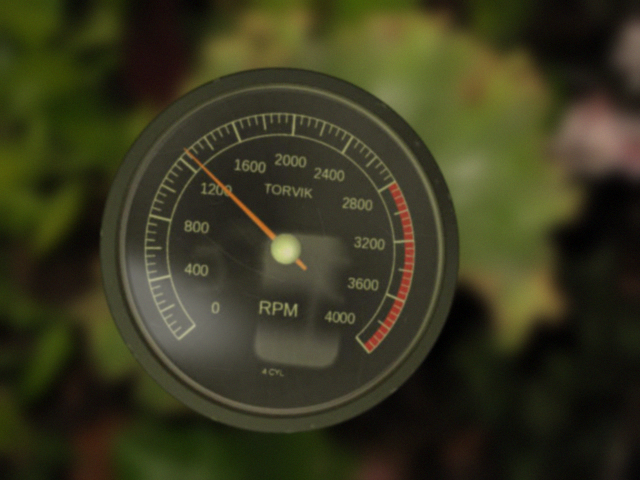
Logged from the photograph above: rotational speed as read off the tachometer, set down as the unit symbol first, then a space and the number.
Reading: rpm 1250
